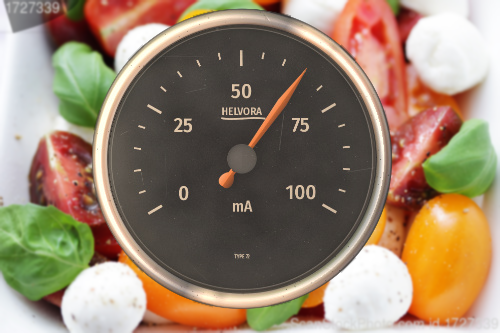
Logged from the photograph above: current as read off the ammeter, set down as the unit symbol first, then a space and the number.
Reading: mA 65
